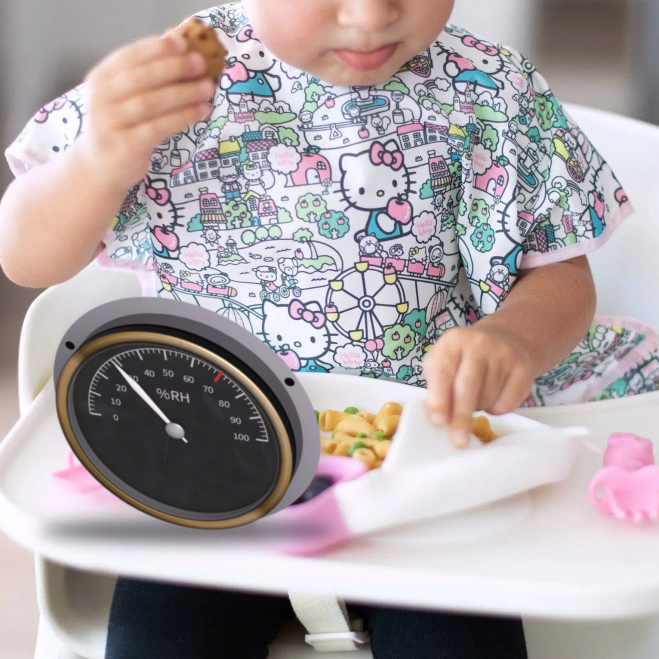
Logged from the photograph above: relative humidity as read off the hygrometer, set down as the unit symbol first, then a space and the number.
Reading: % 30
